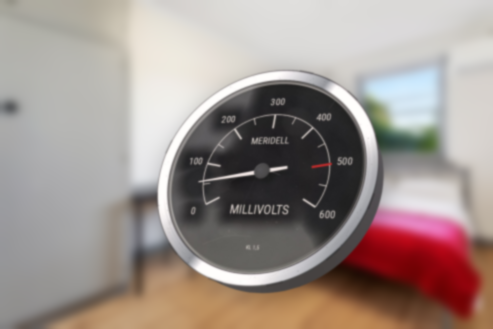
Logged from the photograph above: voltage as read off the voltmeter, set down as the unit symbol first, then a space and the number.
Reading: mV 50
